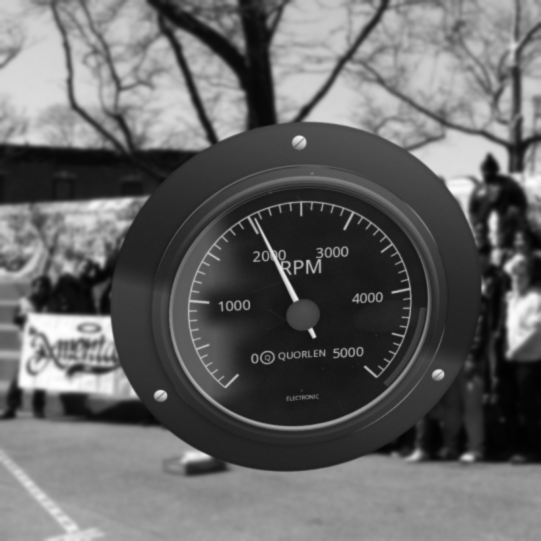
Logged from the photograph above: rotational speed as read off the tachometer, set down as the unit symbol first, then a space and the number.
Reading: rpm 2050
